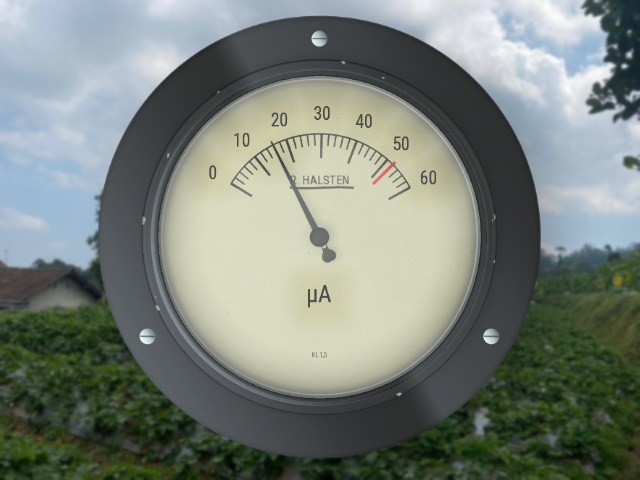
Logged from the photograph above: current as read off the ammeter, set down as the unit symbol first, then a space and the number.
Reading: µA 16
